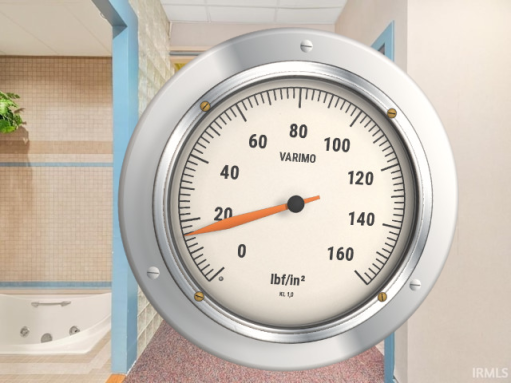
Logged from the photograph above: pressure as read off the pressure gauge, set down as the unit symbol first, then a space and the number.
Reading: psi 16
